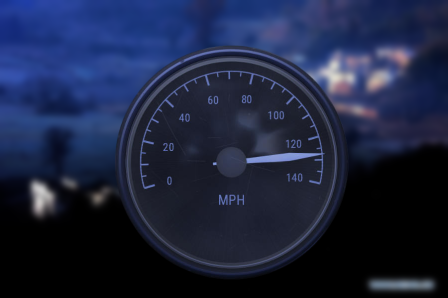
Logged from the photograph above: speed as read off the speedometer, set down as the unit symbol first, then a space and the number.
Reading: mph 127.5
